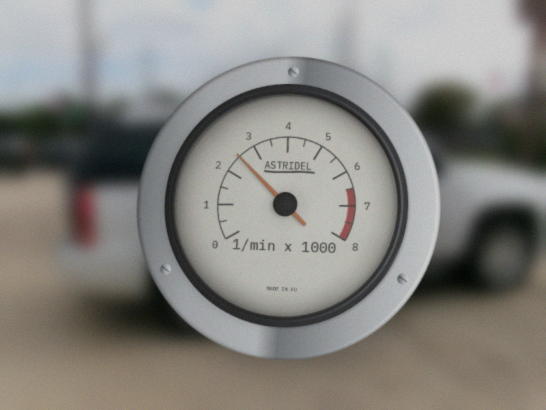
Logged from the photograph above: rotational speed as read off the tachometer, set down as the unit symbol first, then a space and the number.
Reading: rpm 2500
